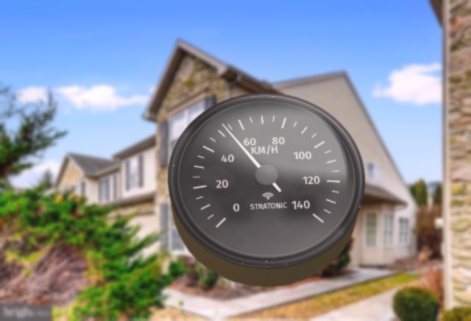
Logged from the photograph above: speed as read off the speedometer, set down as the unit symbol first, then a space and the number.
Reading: km/h 52.5
